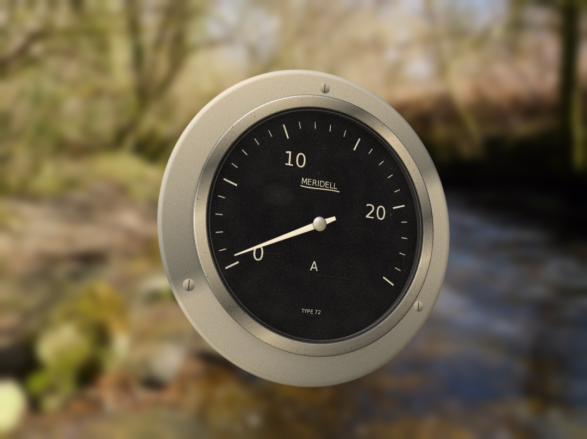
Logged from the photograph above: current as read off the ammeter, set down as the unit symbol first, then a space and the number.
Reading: A 0.5
